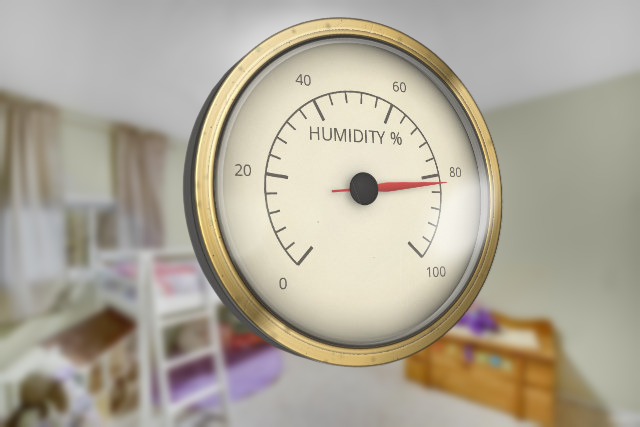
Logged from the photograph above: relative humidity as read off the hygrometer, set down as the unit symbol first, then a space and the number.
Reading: % 82
